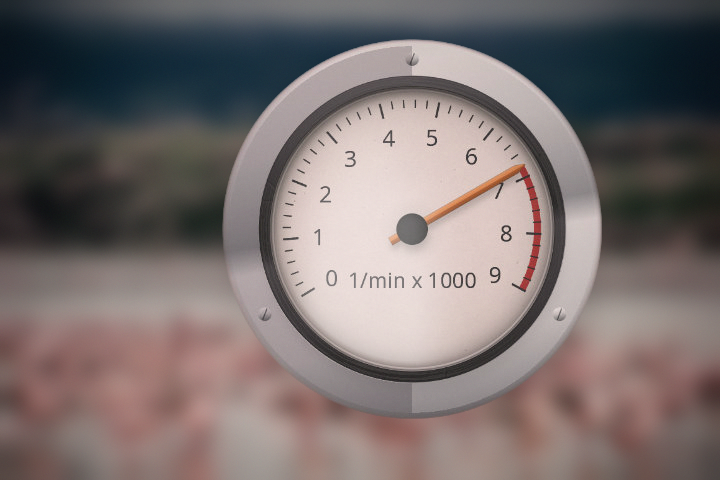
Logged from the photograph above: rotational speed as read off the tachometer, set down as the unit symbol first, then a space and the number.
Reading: rpm 6800
